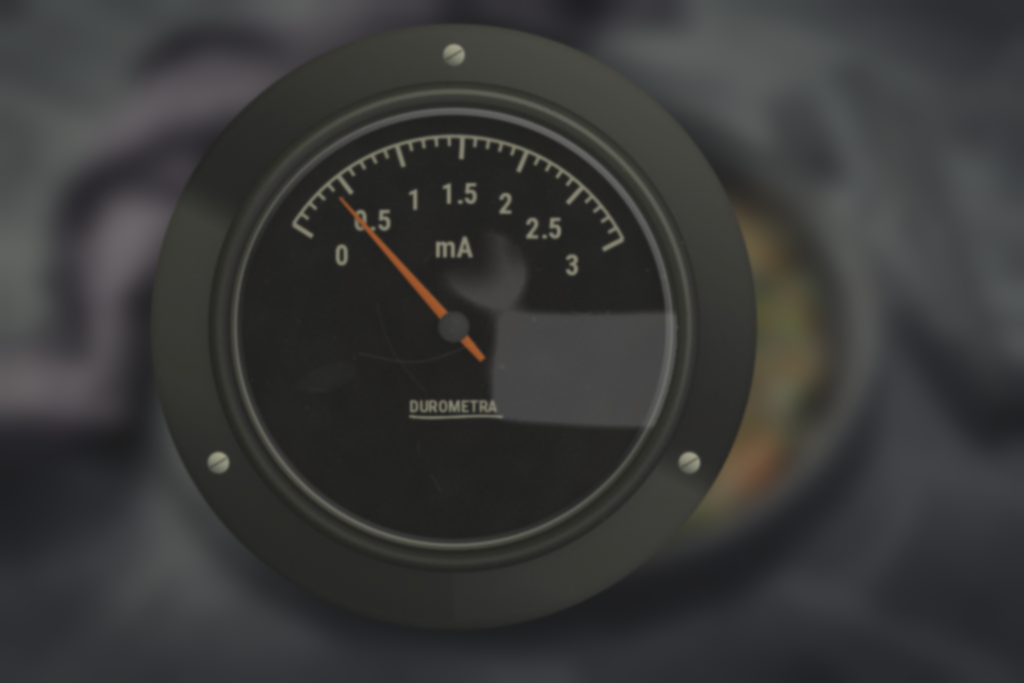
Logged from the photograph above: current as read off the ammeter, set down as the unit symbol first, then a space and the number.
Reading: mA 0.4
